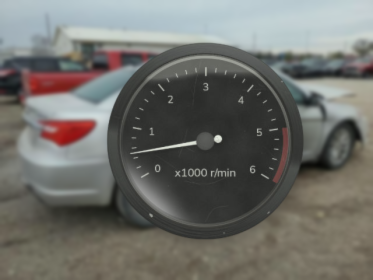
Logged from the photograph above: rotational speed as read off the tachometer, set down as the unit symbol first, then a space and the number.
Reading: rpm 500
